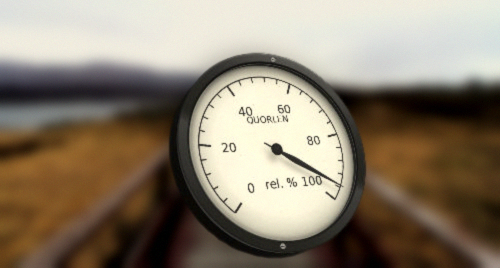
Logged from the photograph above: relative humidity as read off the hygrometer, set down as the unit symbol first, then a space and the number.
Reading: % 96
